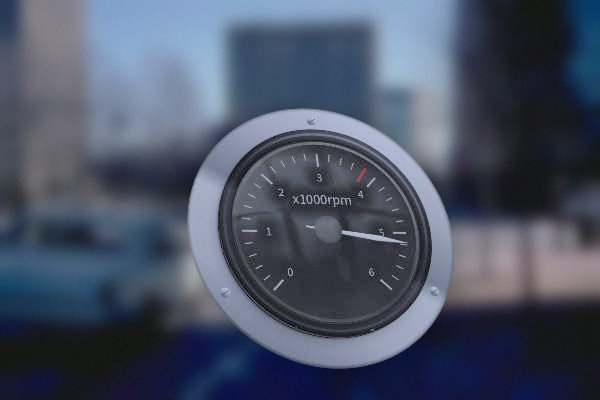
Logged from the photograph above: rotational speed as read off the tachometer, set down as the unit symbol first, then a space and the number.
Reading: rpm 5200
